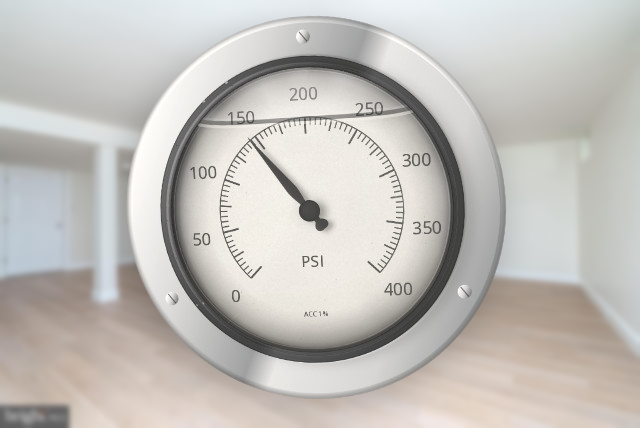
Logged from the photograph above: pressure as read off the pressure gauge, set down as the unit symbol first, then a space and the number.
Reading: psi 145
